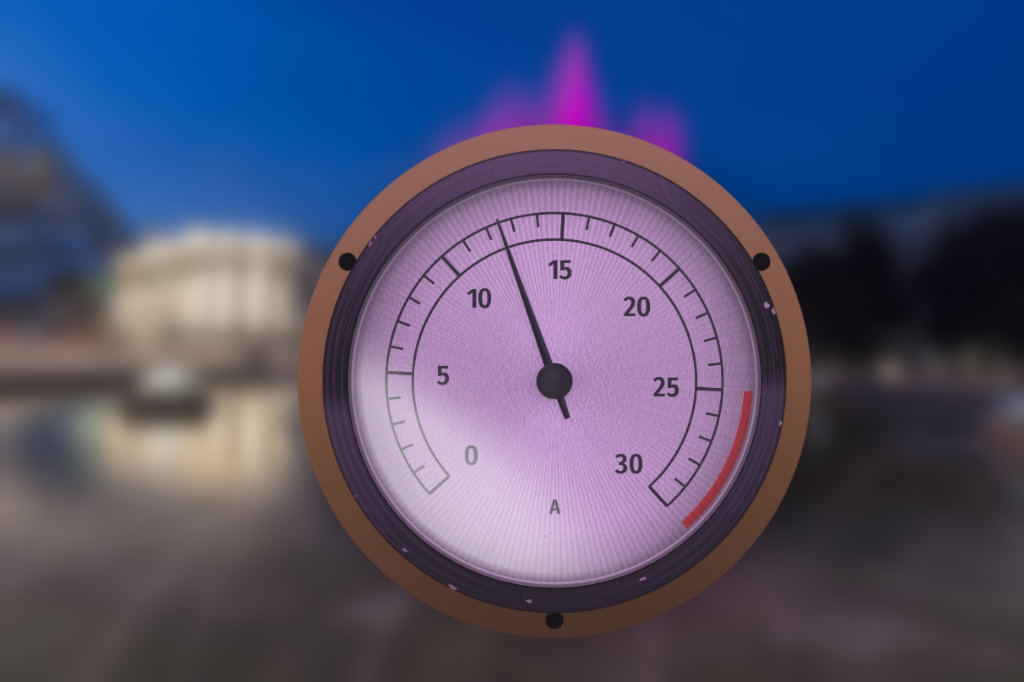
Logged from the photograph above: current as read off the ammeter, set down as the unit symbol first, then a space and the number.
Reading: A 12.5
